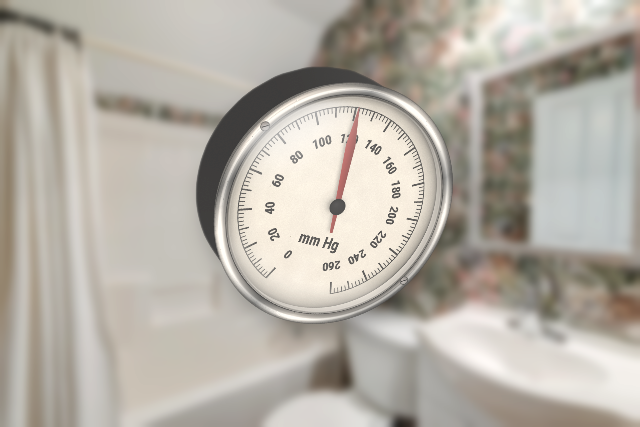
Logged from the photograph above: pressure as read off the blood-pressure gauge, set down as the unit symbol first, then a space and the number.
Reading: mmHg 120
